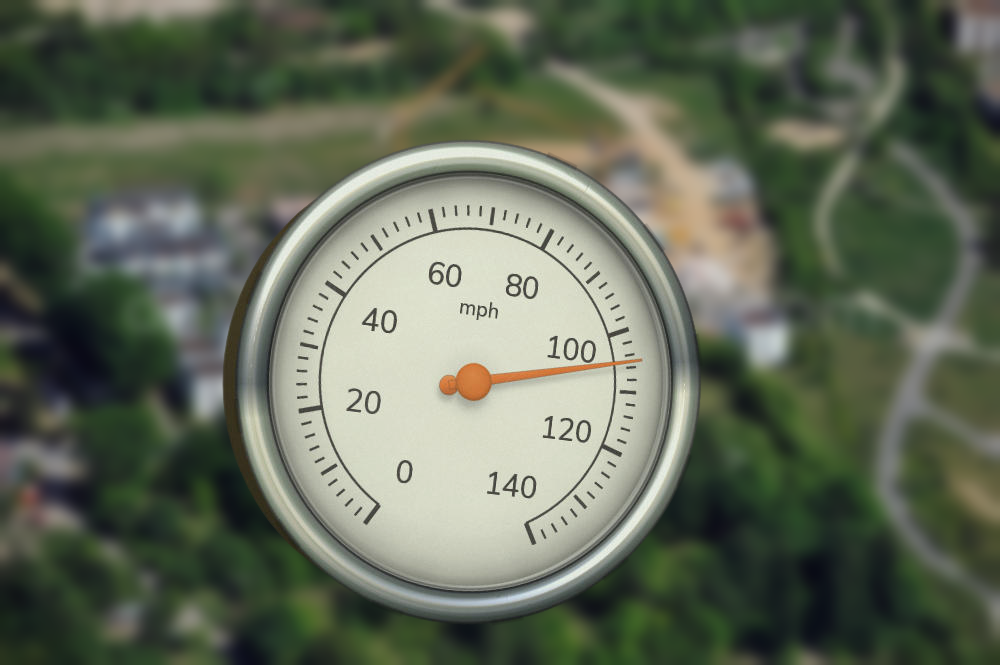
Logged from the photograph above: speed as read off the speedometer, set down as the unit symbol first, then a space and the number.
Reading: mph 105
